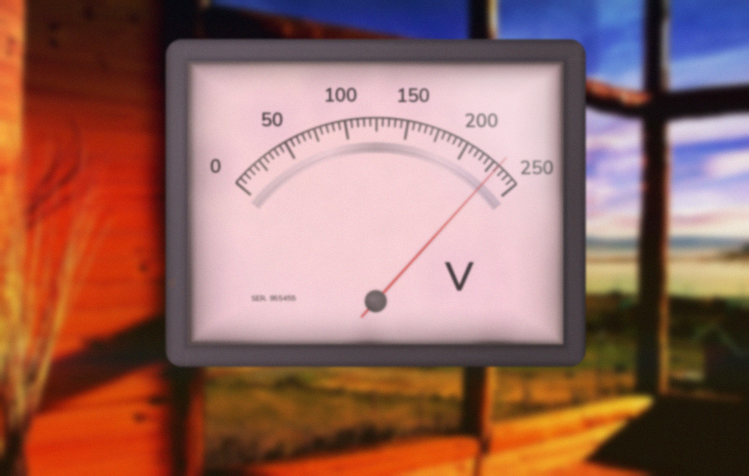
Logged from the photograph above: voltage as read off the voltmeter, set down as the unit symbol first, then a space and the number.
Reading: V 230
